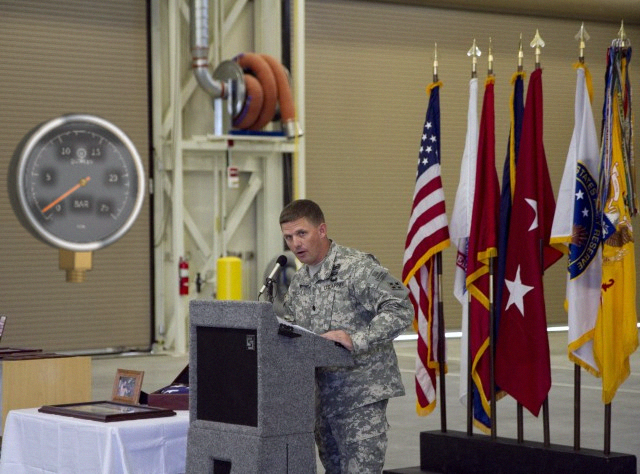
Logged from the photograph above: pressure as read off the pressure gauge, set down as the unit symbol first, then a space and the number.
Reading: bar 1
